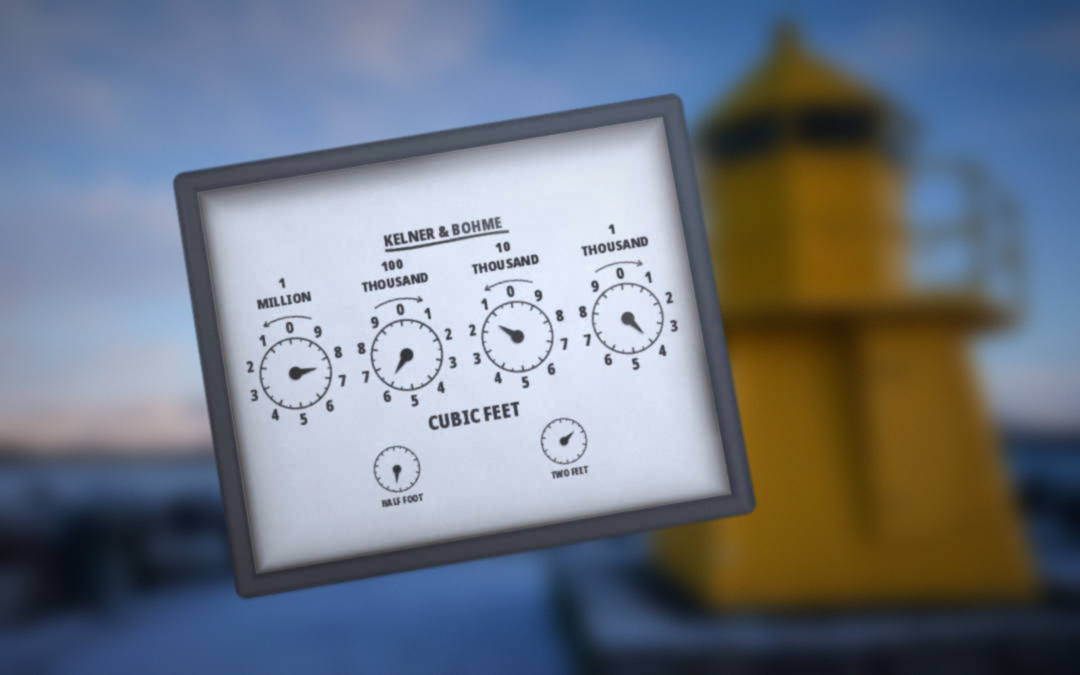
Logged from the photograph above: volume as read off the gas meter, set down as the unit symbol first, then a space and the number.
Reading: ft³ 761400
